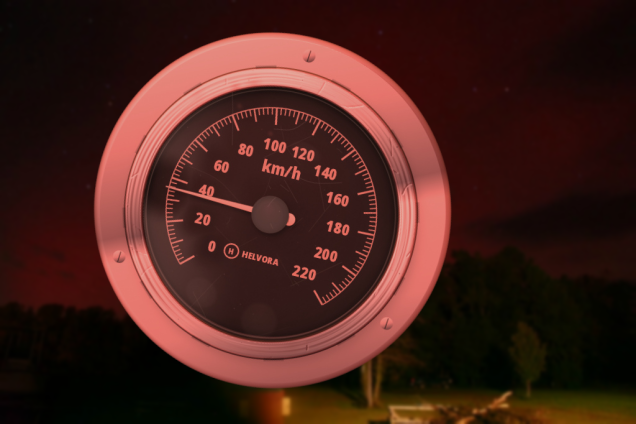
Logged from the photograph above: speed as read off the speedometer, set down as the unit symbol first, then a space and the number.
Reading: km/h 36
